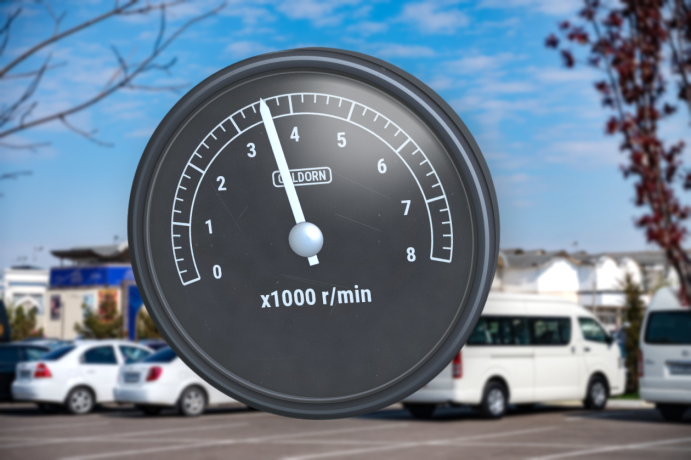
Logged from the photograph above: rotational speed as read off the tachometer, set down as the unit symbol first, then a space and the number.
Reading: rpm 3600
